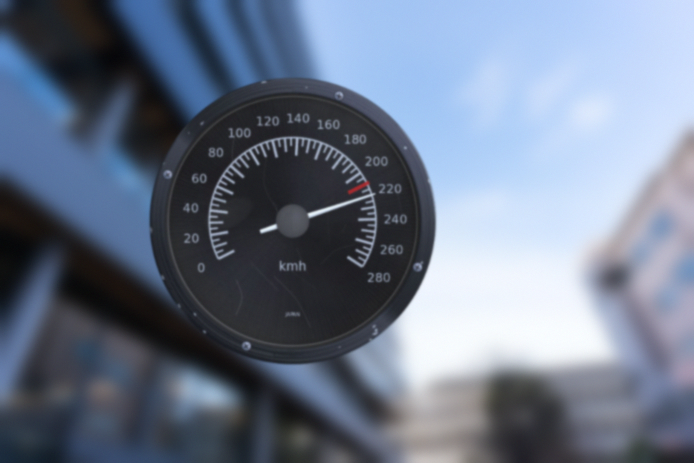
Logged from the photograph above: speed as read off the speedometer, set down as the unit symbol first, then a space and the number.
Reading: km/h 220
